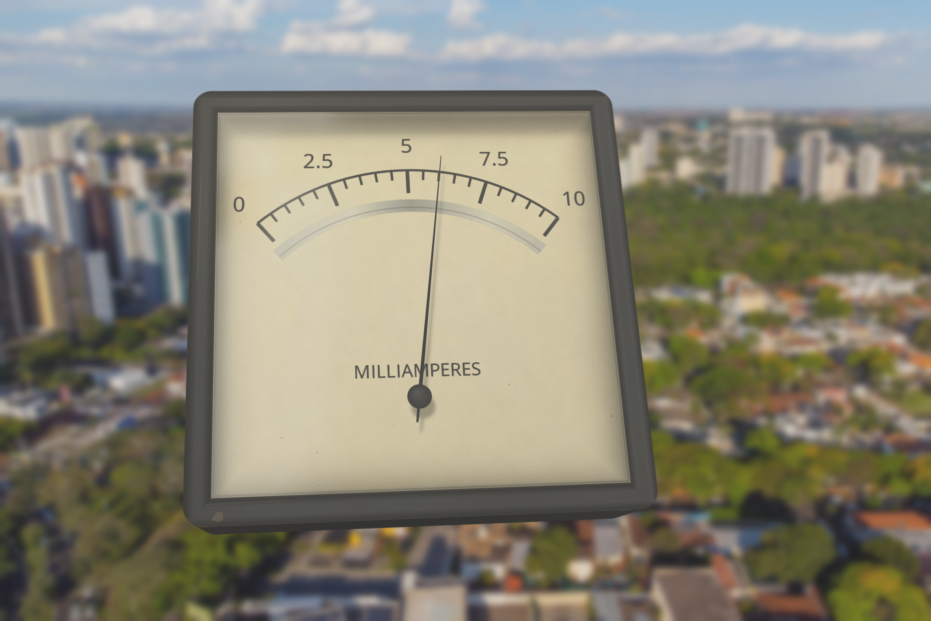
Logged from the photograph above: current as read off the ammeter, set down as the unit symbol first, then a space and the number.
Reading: mA 6
